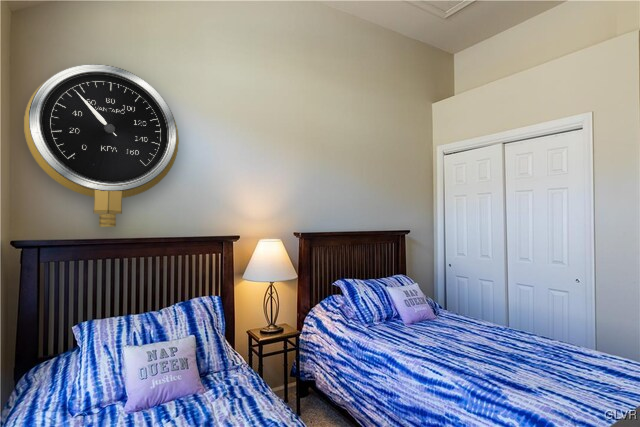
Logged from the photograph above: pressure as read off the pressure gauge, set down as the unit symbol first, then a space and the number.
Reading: kPa 55
